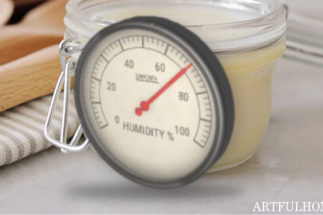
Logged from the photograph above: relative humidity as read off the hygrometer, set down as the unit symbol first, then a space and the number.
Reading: % 70
